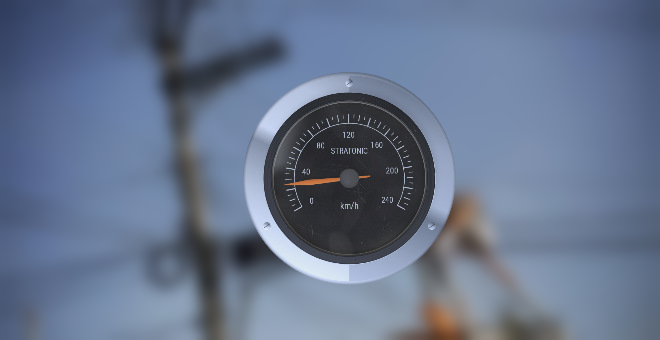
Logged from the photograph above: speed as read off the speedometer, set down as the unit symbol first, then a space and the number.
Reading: km/h 25
